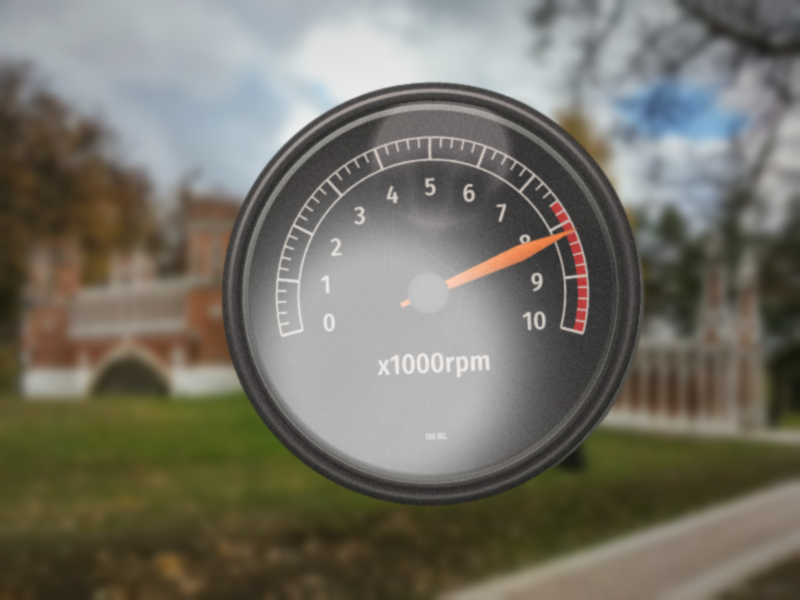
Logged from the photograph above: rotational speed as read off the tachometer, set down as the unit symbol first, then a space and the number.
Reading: rpm 8200
